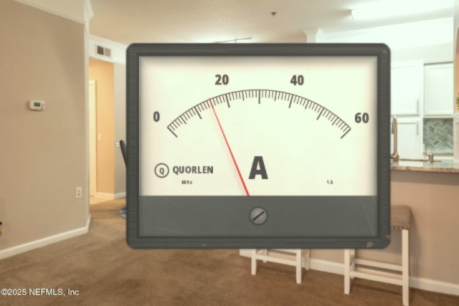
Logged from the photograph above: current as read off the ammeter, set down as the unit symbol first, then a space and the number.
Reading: A 15
